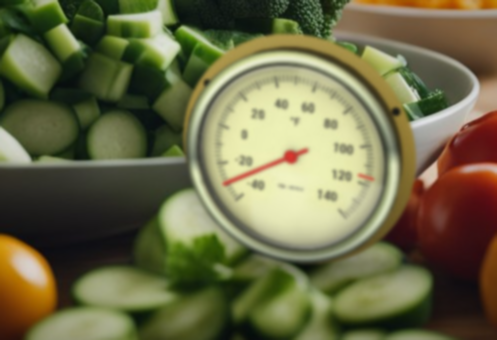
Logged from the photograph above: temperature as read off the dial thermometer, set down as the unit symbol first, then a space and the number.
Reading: °F -30
